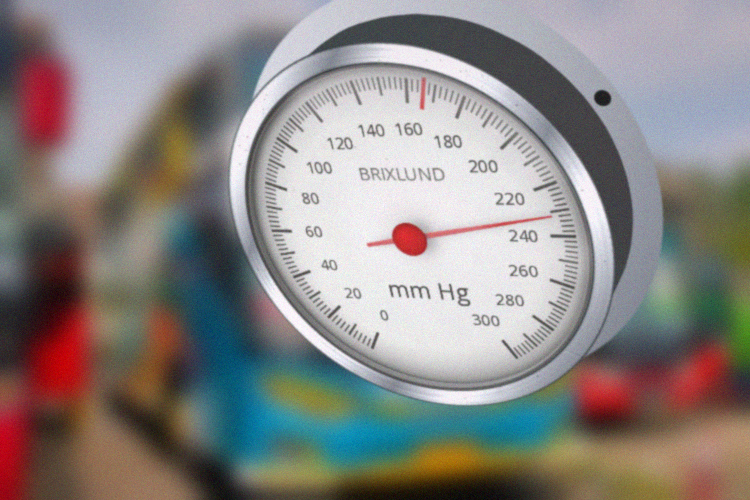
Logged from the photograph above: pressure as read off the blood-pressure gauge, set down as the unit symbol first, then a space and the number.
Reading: mmHg 230
